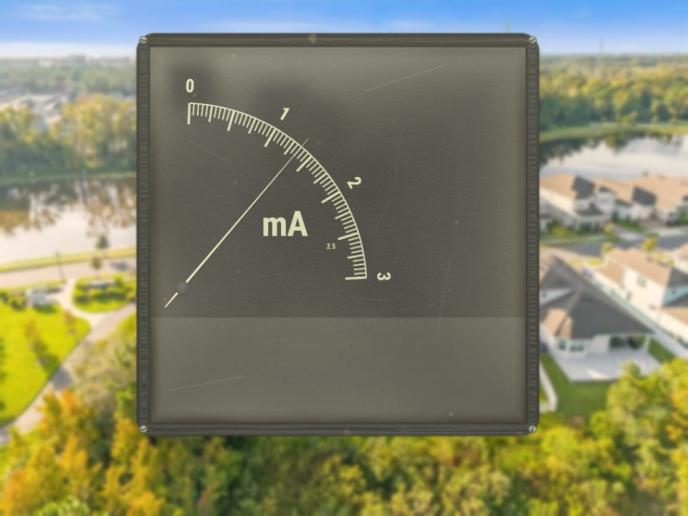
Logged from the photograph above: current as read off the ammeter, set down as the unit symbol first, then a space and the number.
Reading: mA 1.35
